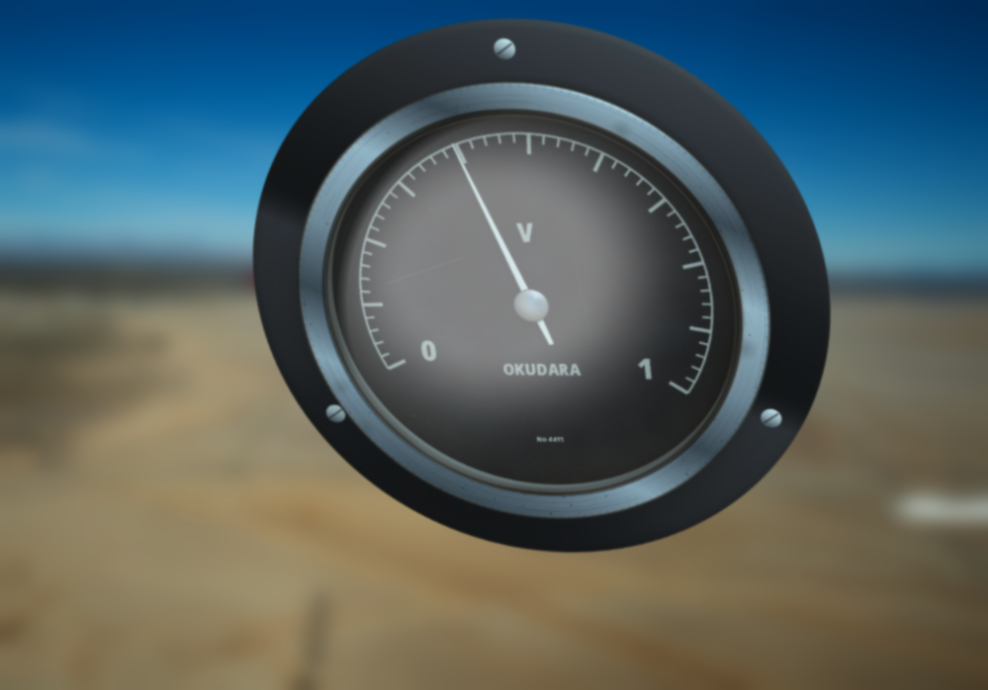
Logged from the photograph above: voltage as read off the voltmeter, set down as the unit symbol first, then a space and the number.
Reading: V 0.4
